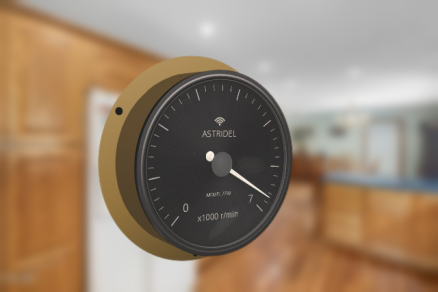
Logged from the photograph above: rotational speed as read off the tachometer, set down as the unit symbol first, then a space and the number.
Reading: rpm 6700
